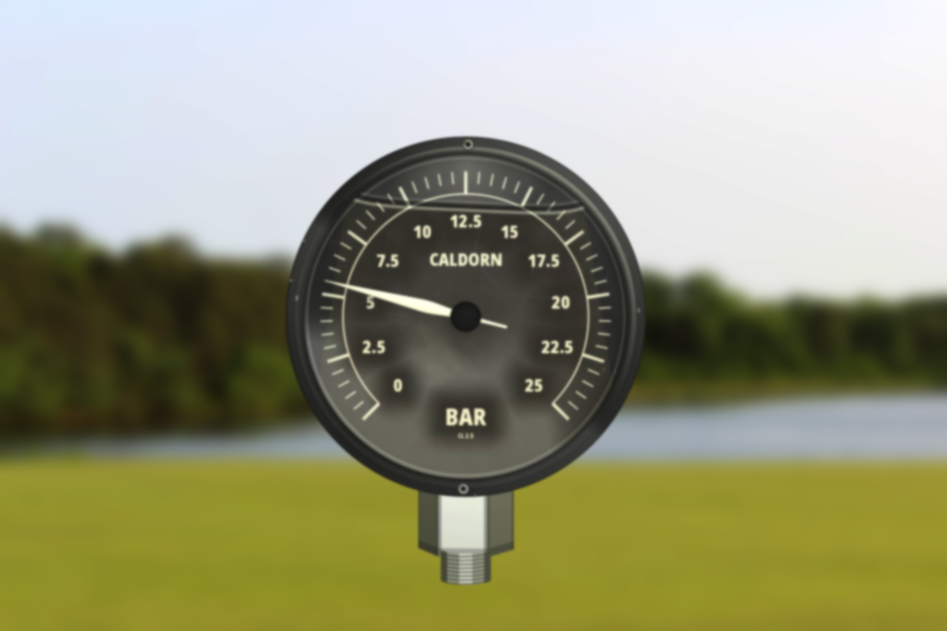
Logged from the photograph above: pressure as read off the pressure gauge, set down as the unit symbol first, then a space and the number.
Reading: bar 5.5
